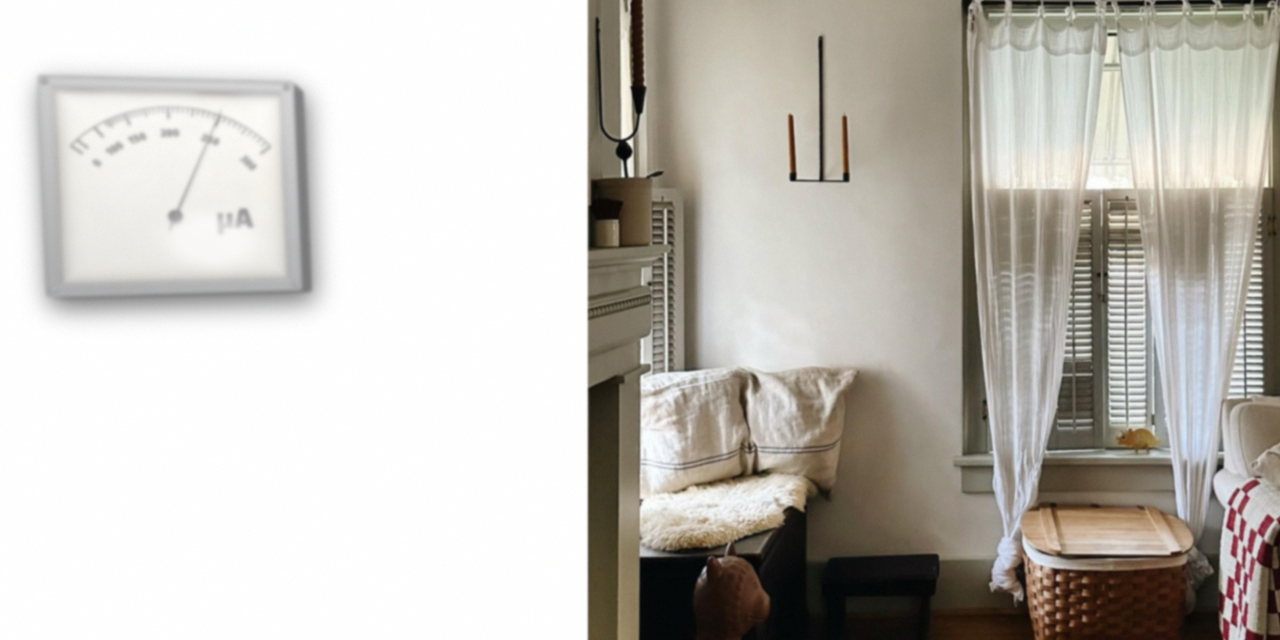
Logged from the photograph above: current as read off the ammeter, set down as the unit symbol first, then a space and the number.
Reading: µA 250
